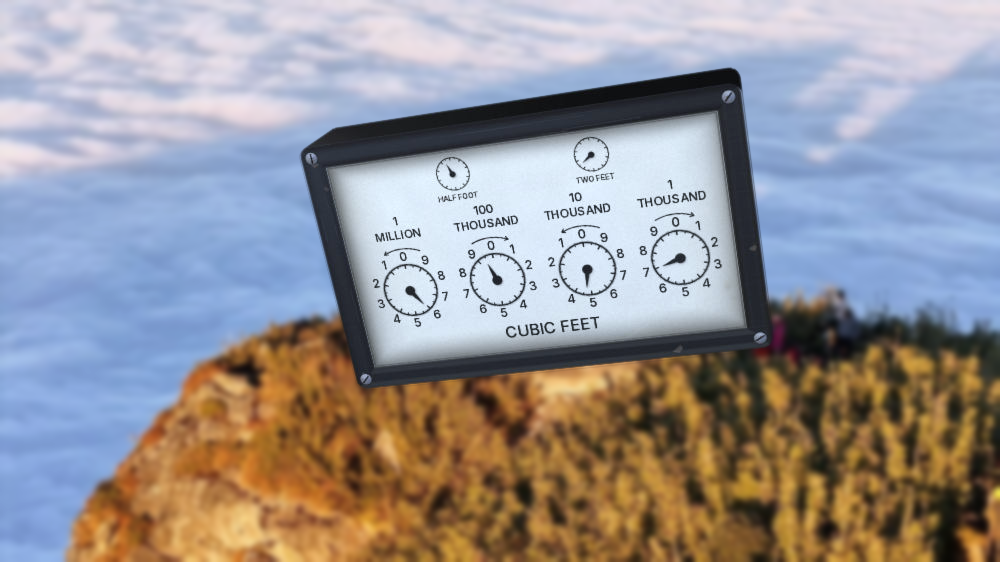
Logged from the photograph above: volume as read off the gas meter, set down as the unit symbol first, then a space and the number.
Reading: ft³ 594700
